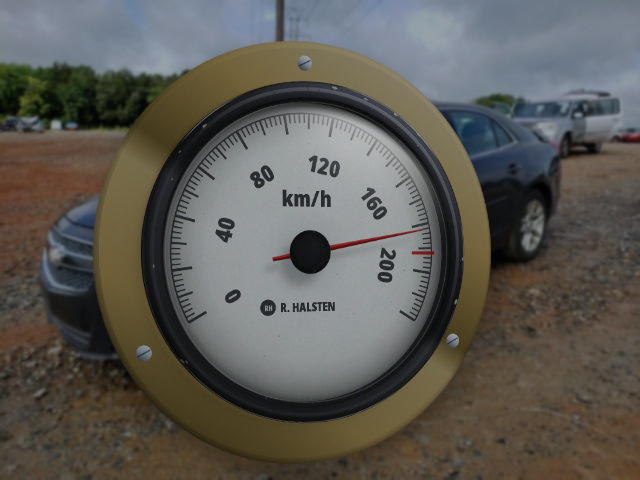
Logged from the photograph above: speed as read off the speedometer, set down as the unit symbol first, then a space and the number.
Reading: km/h 182
